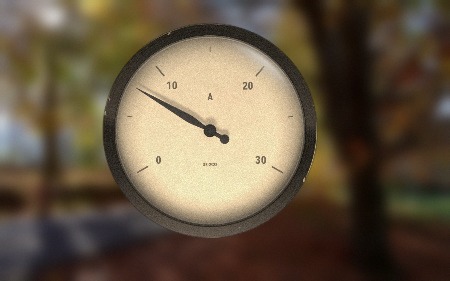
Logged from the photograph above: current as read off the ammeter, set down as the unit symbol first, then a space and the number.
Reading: A 7.5
